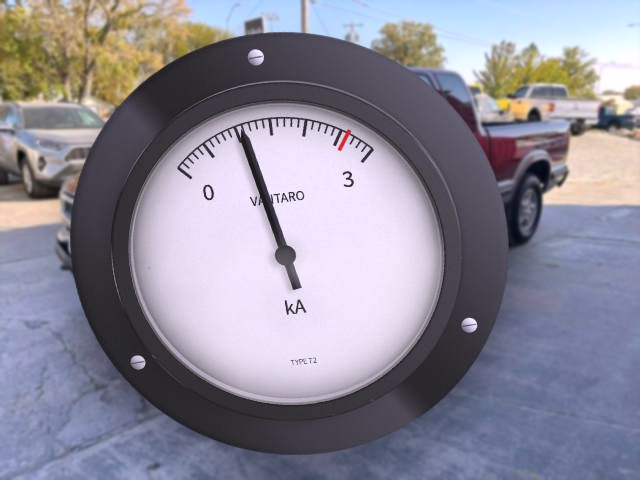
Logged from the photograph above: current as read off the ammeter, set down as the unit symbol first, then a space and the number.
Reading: kA 1.1
